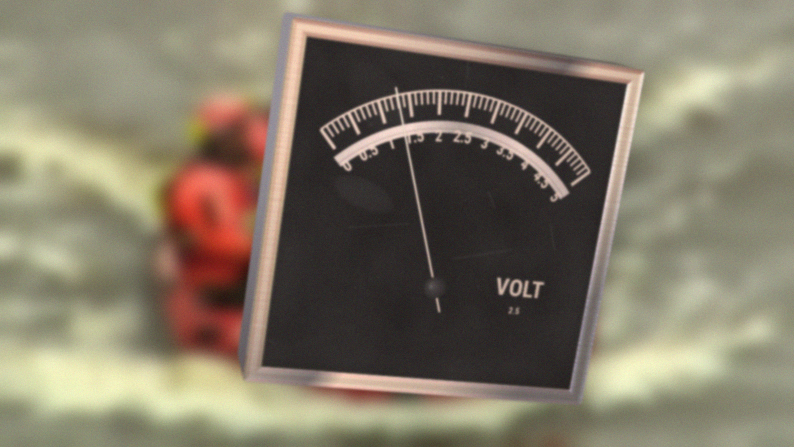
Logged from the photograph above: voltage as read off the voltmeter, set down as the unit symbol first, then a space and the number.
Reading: V 1.3
